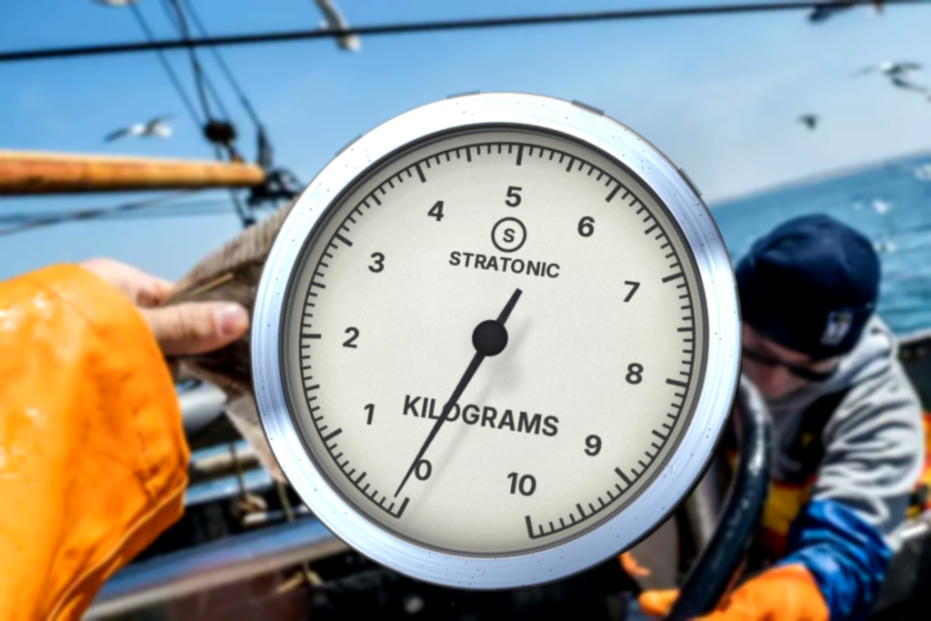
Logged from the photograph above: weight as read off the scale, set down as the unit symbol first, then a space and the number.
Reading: kg 0.1
